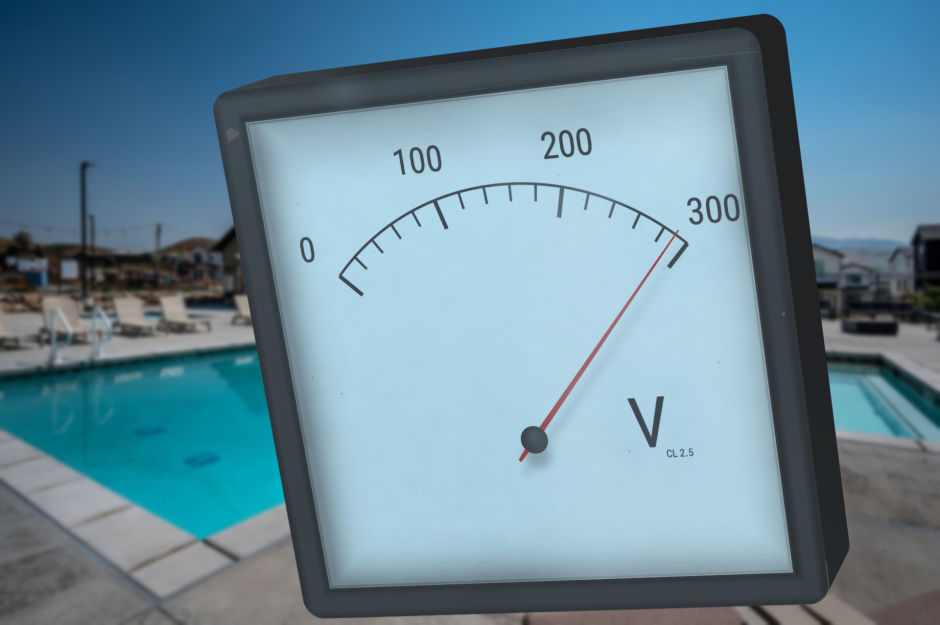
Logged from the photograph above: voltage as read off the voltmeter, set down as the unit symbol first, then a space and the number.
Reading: V 290
